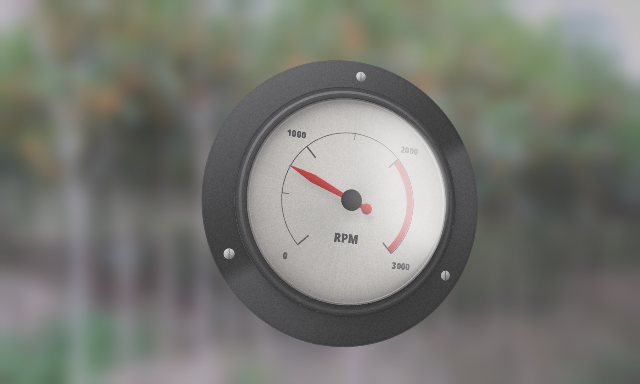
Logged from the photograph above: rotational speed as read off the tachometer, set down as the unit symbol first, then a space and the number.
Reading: rpm 750
